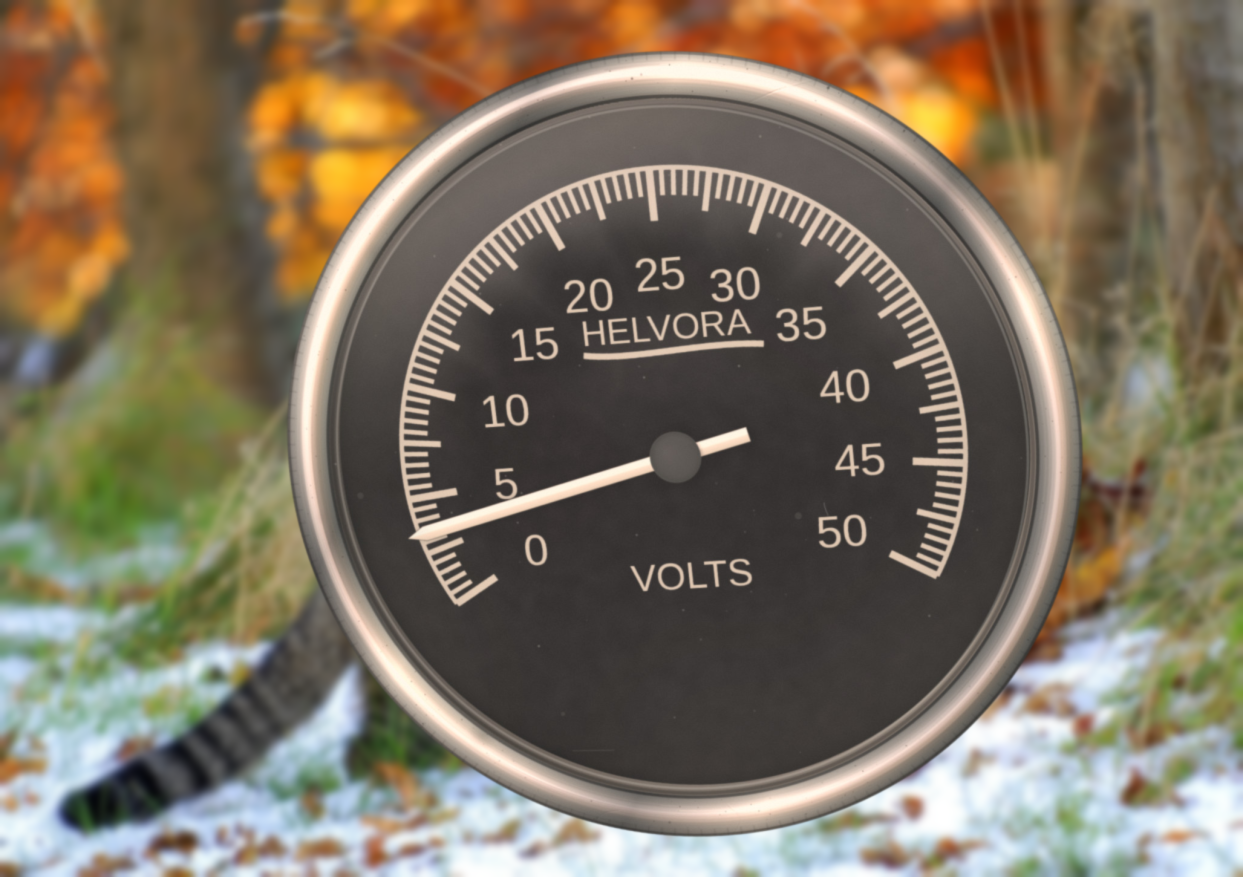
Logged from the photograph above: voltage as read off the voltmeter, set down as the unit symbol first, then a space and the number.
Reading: V 3.5
